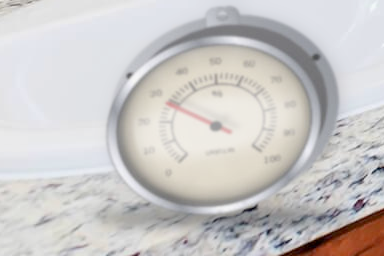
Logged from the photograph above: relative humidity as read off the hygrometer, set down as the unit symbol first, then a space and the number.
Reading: % 30
